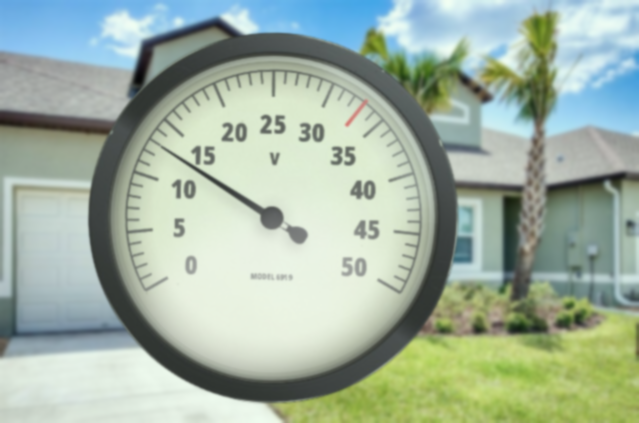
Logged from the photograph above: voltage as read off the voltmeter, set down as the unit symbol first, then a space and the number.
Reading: V 13
